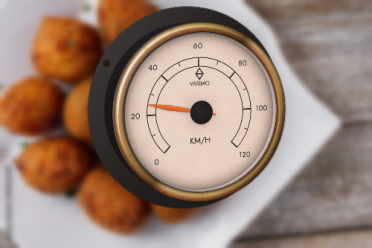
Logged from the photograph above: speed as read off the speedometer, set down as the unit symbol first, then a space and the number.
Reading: km/h 25
